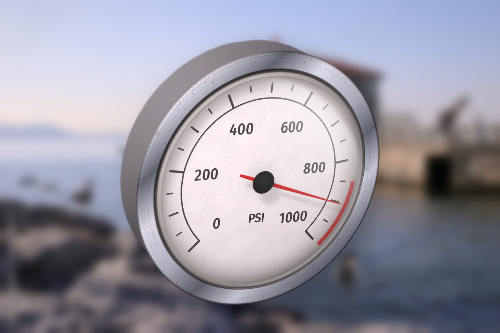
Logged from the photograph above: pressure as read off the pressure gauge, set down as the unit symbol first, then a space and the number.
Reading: psi 900
